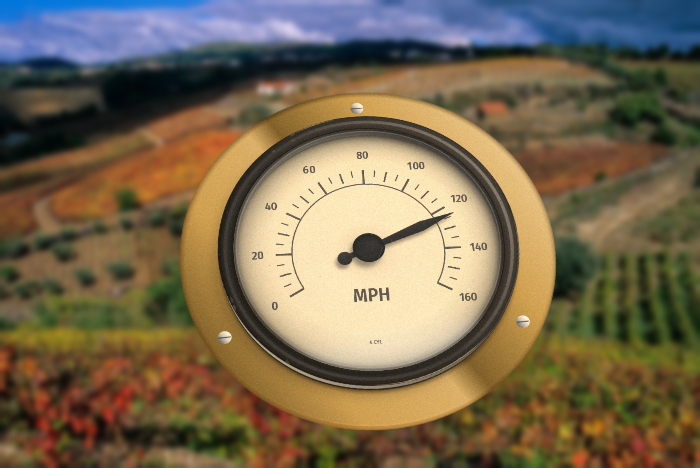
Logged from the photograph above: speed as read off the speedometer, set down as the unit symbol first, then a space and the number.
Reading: mph 125
